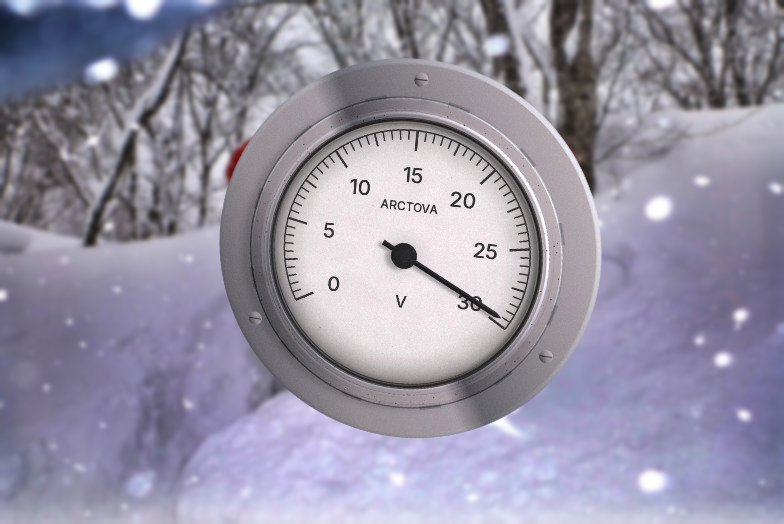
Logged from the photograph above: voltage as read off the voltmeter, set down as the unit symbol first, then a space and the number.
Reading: V 29.5
